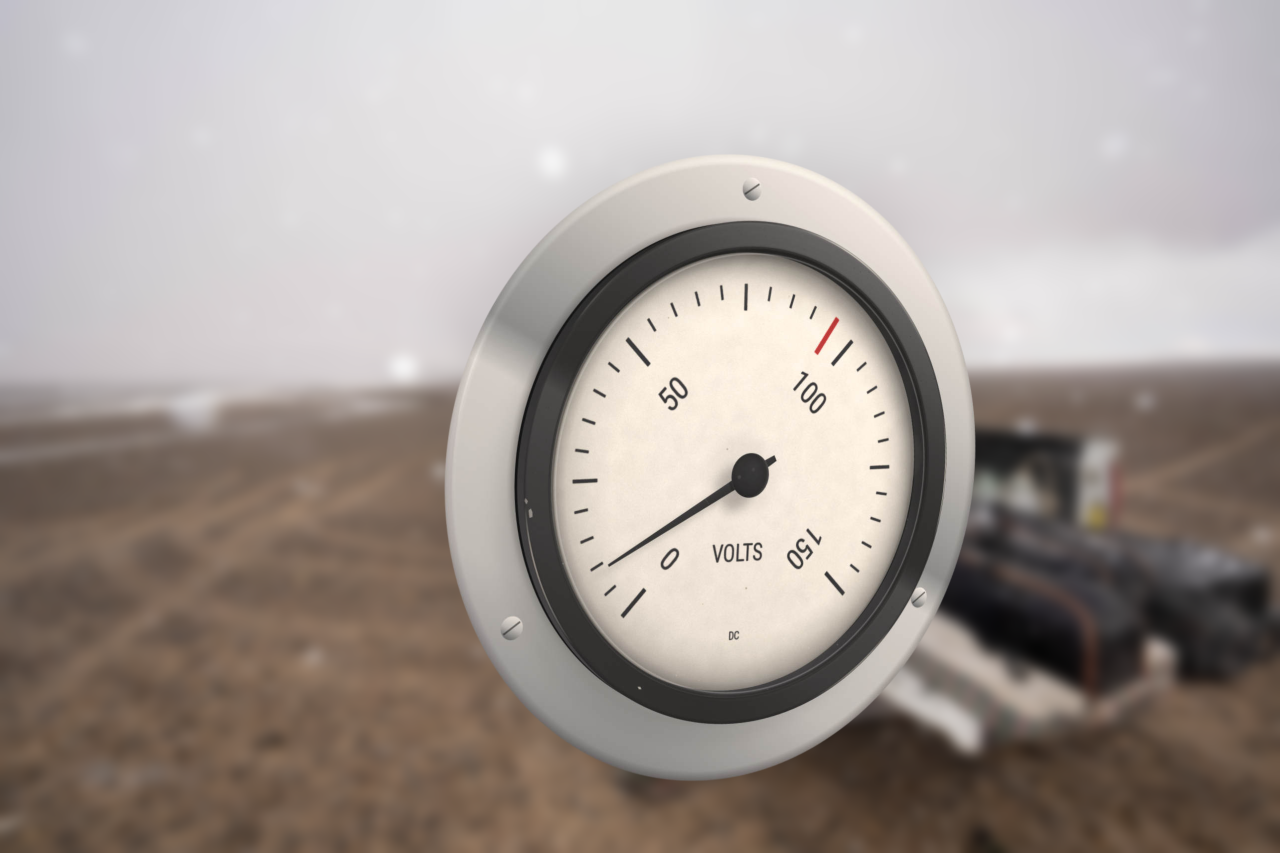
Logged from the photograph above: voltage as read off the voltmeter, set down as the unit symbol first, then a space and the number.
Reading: V 10
